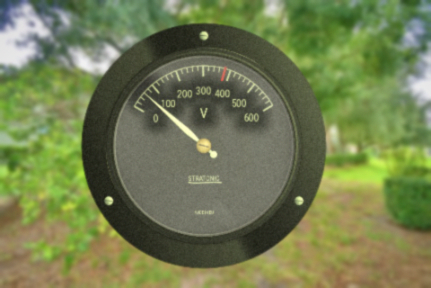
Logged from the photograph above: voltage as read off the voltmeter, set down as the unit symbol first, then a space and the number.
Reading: V 60
